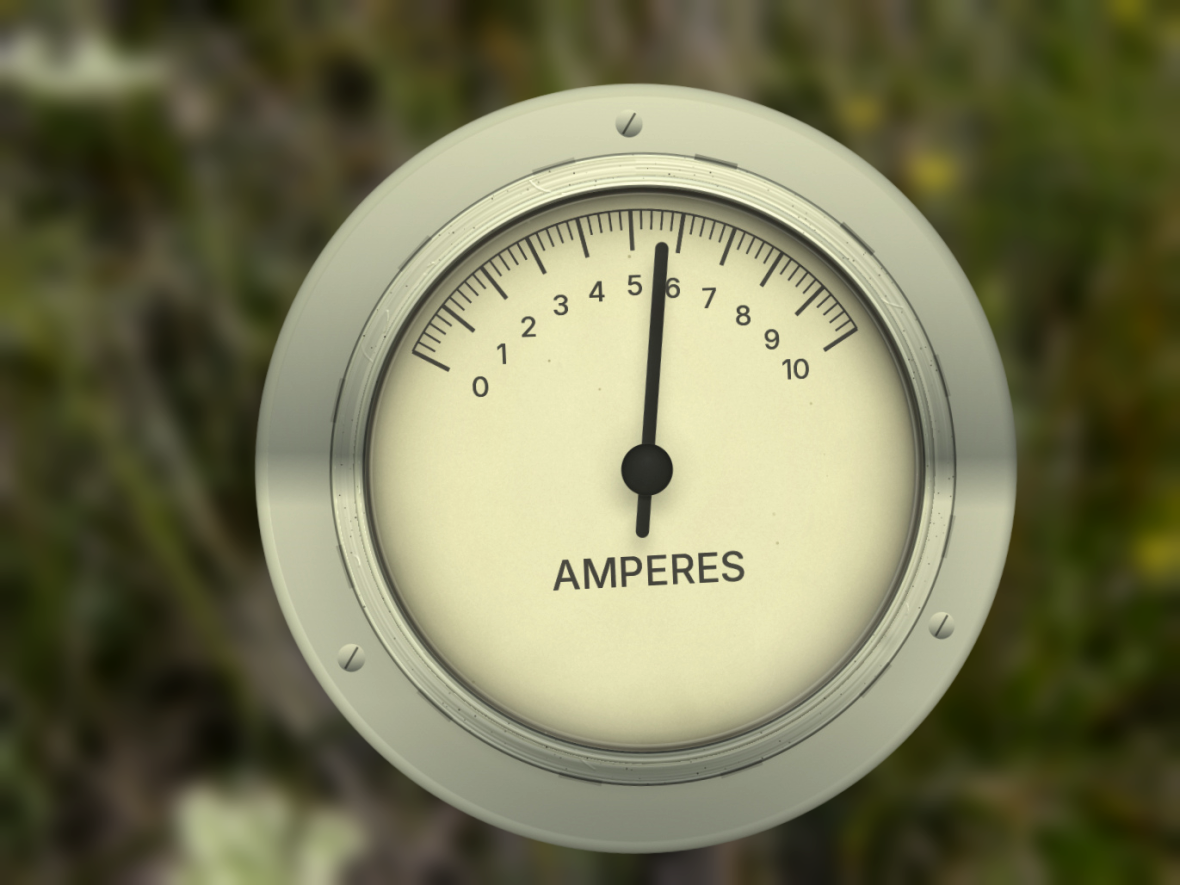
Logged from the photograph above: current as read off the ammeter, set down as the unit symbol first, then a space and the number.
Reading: A 5.6
